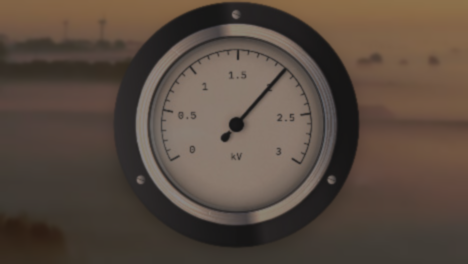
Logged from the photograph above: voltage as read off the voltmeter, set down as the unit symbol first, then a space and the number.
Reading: kV 2
